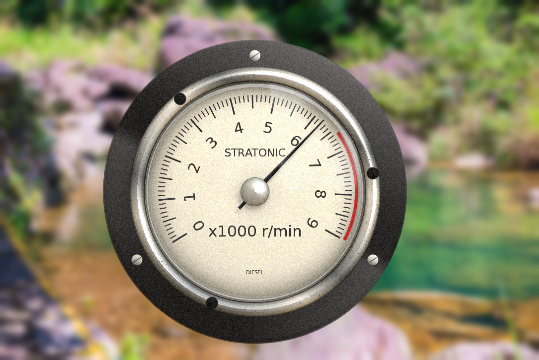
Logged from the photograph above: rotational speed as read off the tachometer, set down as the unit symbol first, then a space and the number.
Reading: rpm 6200
